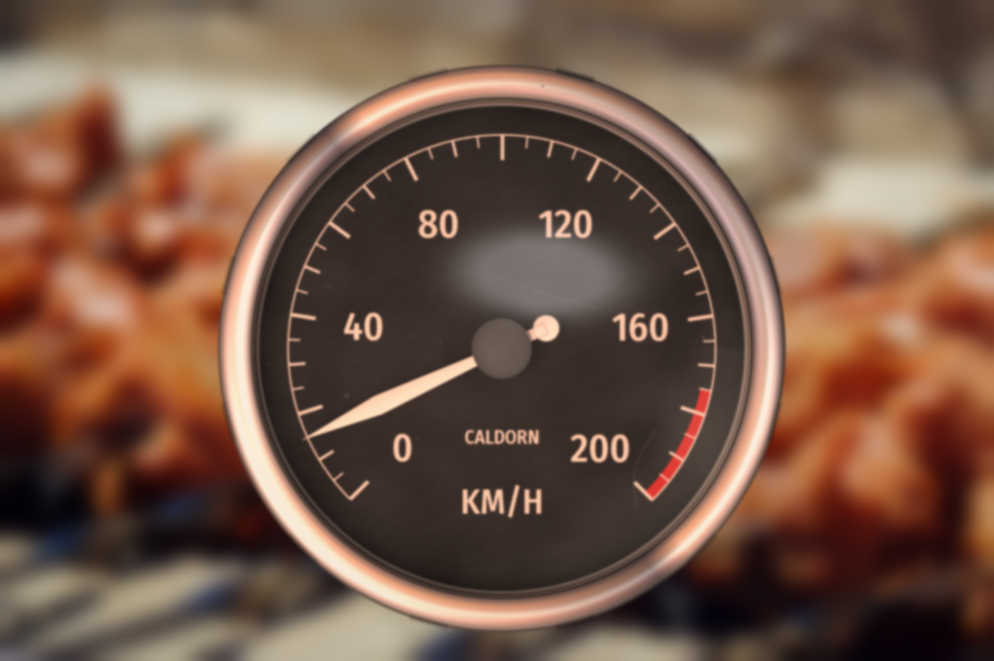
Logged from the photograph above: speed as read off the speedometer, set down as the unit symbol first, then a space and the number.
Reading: km/h 15
